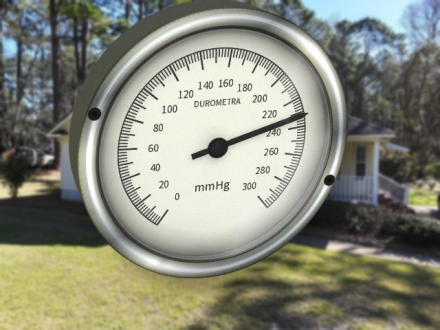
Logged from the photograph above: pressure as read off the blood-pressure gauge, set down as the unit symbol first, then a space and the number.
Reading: mmHg 230
